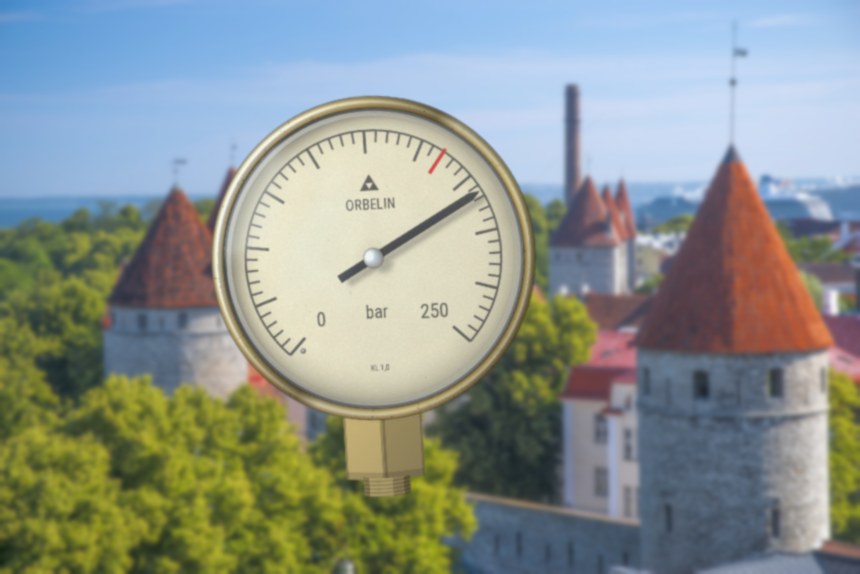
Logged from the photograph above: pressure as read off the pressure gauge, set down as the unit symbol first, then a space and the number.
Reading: bar 182.5
